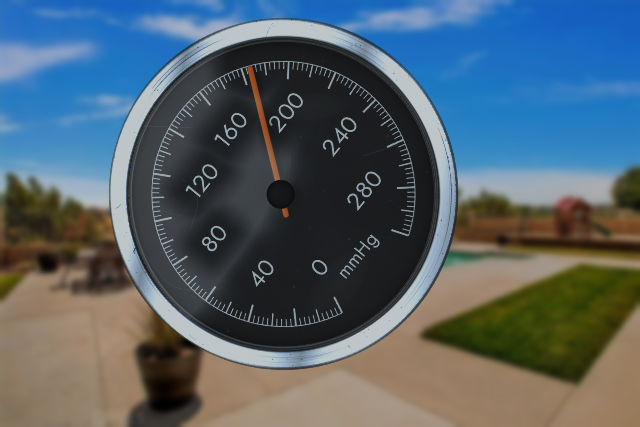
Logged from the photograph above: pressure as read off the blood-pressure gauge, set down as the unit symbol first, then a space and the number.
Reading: mmHg 184
